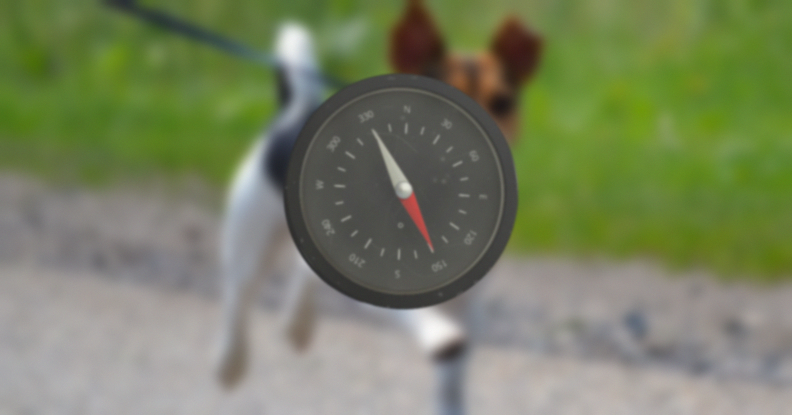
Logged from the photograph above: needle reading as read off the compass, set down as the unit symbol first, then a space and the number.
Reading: ° 150
